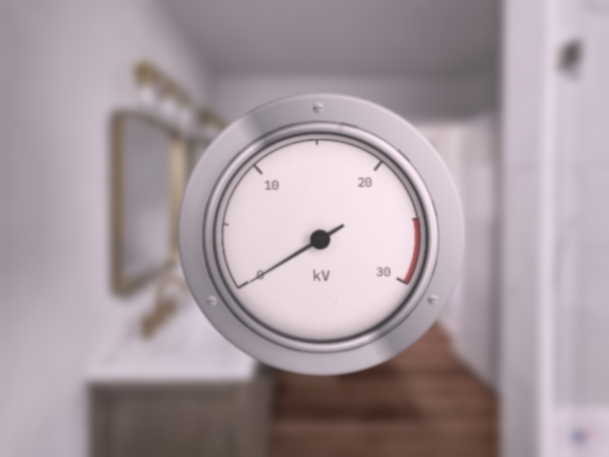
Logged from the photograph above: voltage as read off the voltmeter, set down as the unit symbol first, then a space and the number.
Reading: kV 0
